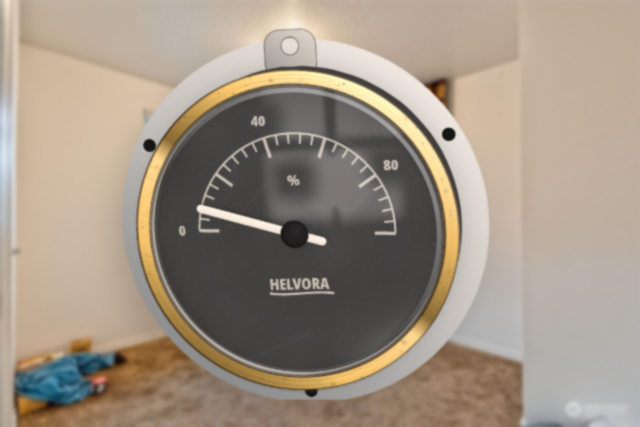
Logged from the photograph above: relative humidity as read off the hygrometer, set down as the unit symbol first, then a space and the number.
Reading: % 8
